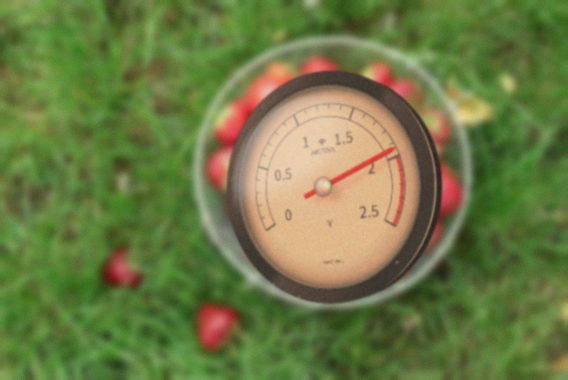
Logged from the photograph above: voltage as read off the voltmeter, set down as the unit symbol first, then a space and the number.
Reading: V 1.95
